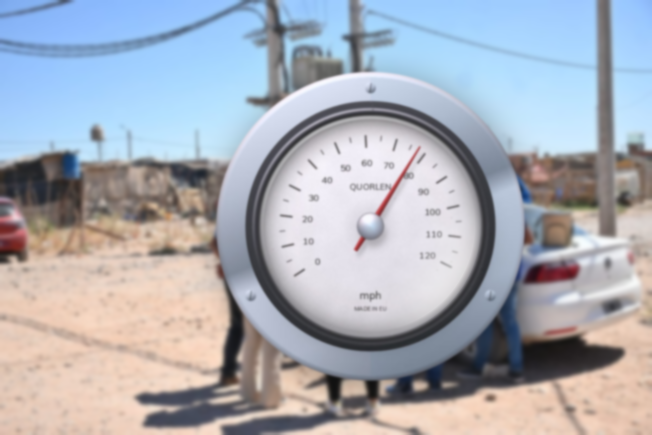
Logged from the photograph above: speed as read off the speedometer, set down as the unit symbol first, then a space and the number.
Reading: mph 77.5
